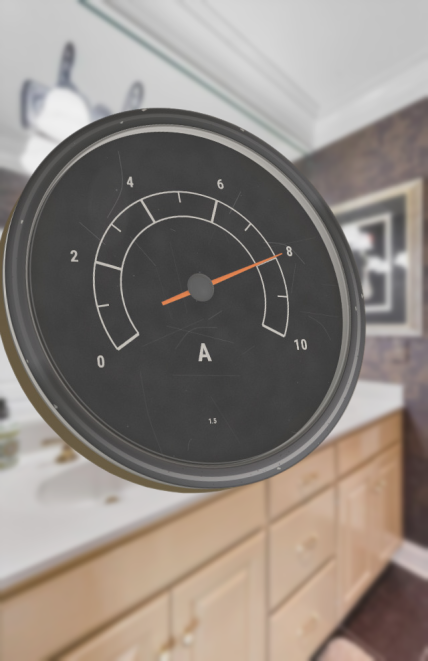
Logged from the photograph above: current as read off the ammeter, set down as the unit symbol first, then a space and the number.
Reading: A 8
